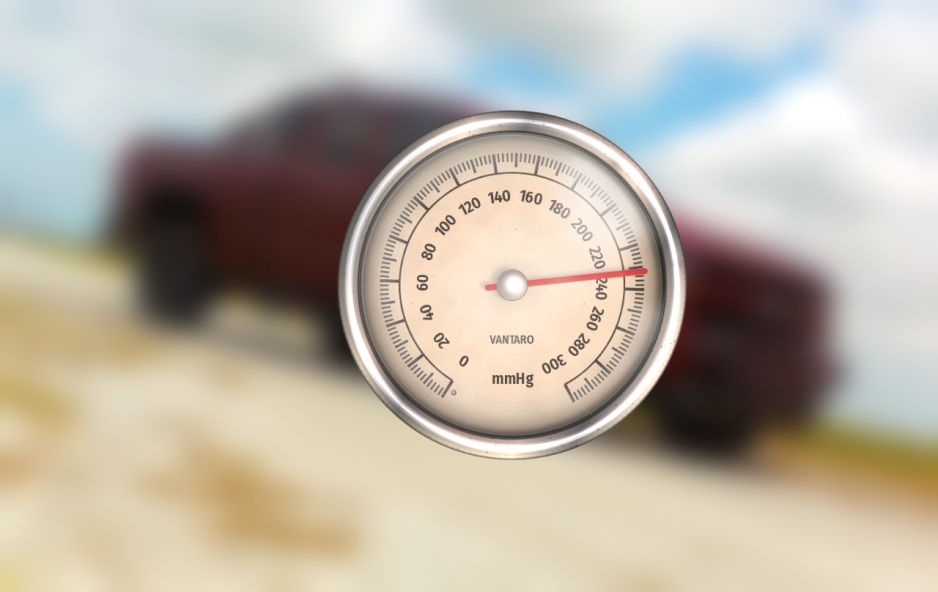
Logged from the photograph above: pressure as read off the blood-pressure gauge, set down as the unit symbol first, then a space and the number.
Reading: mmHg 232
